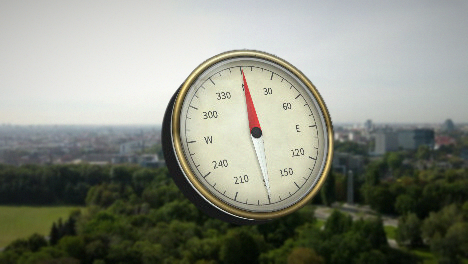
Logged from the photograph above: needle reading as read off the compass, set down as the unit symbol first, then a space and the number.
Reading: ° 0
